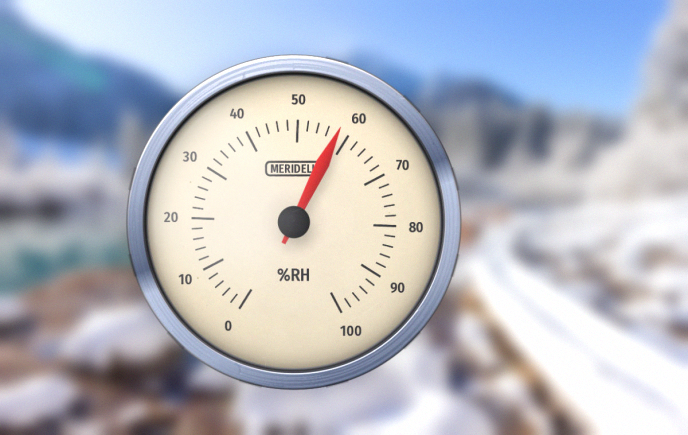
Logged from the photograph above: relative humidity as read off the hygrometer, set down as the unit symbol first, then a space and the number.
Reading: % 58
